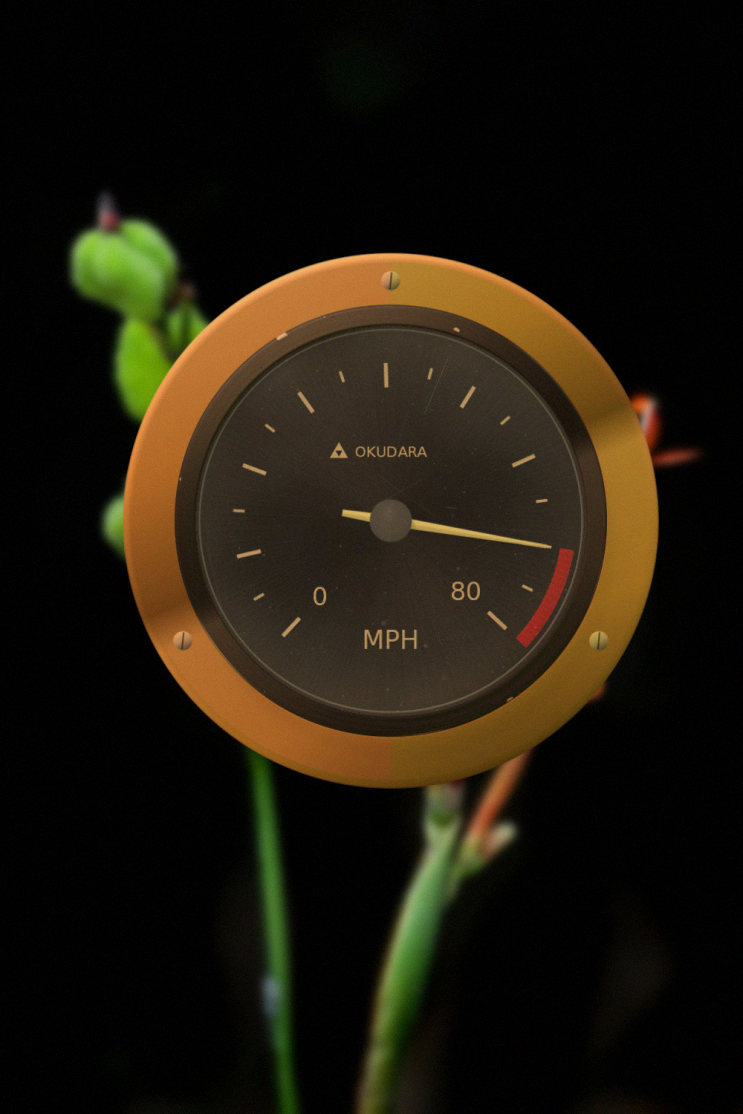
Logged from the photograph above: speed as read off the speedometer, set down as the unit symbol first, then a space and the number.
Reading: mph 70
